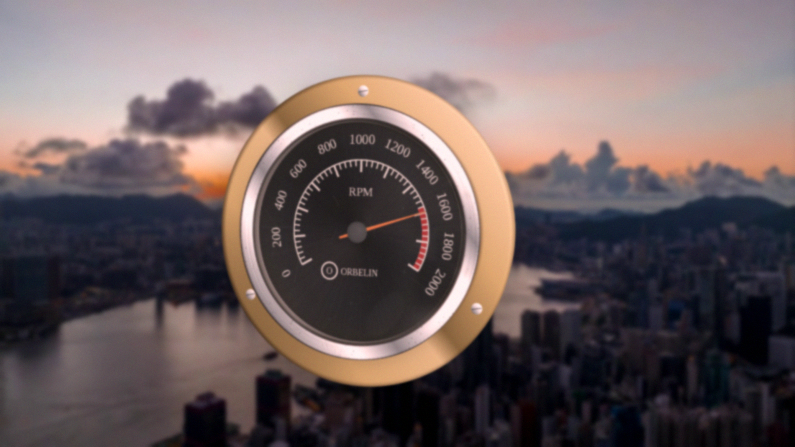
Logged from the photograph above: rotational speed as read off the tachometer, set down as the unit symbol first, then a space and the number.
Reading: rpm 1600
